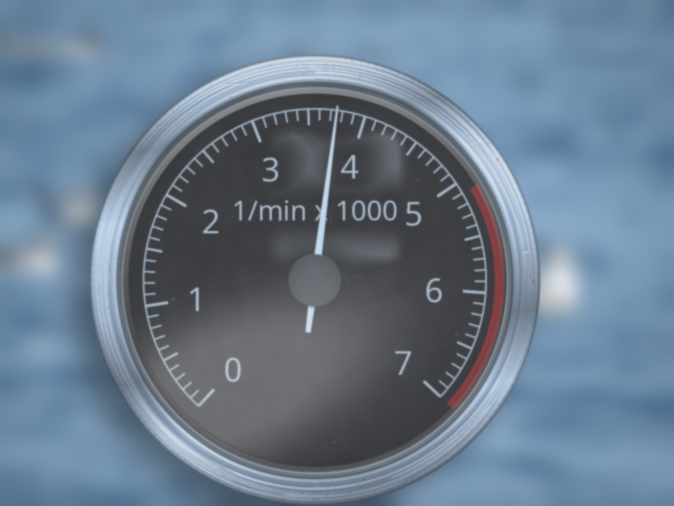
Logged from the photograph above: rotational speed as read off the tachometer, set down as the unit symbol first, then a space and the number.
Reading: rpm 3750
